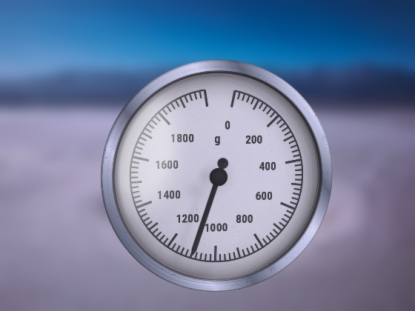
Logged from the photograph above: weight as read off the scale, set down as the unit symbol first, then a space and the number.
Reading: g 1100
